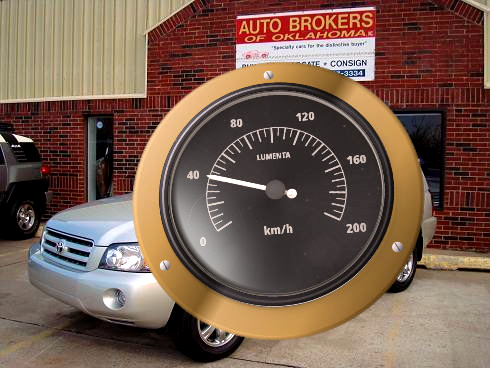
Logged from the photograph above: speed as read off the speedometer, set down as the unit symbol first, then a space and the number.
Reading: km/h 40
